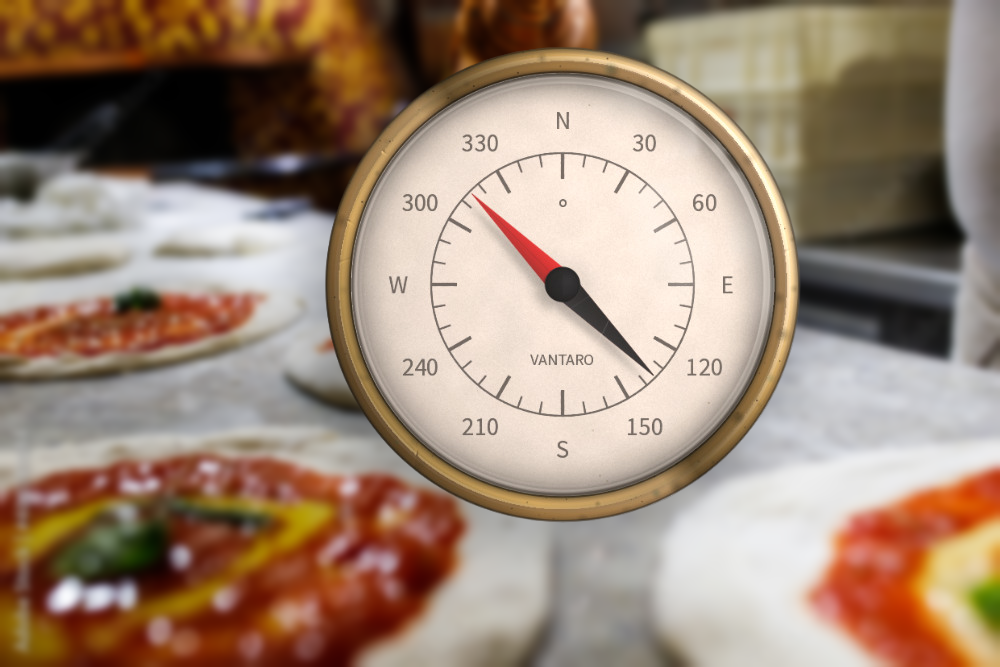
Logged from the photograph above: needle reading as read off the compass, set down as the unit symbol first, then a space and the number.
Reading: ° 315
